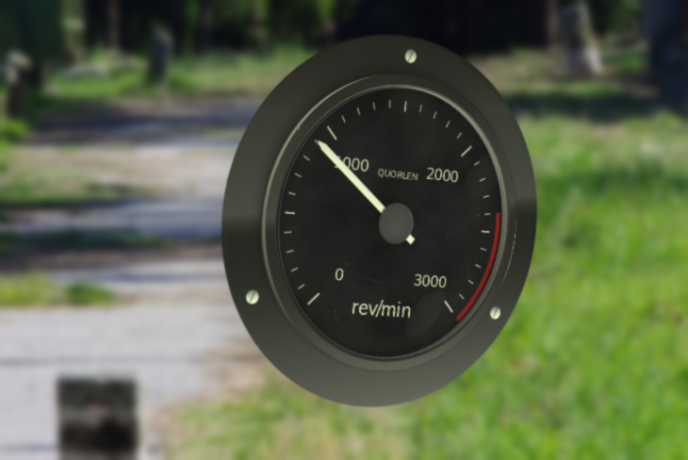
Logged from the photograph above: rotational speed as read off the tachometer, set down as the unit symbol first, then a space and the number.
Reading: rpm 900
